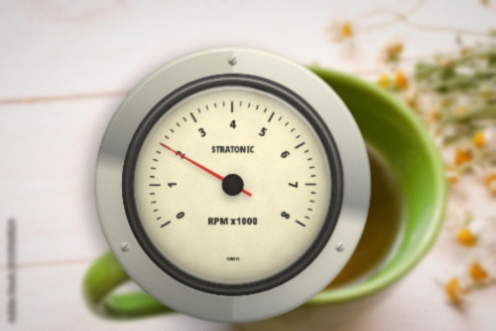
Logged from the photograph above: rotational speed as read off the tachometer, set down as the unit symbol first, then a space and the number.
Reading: rpm 2000
